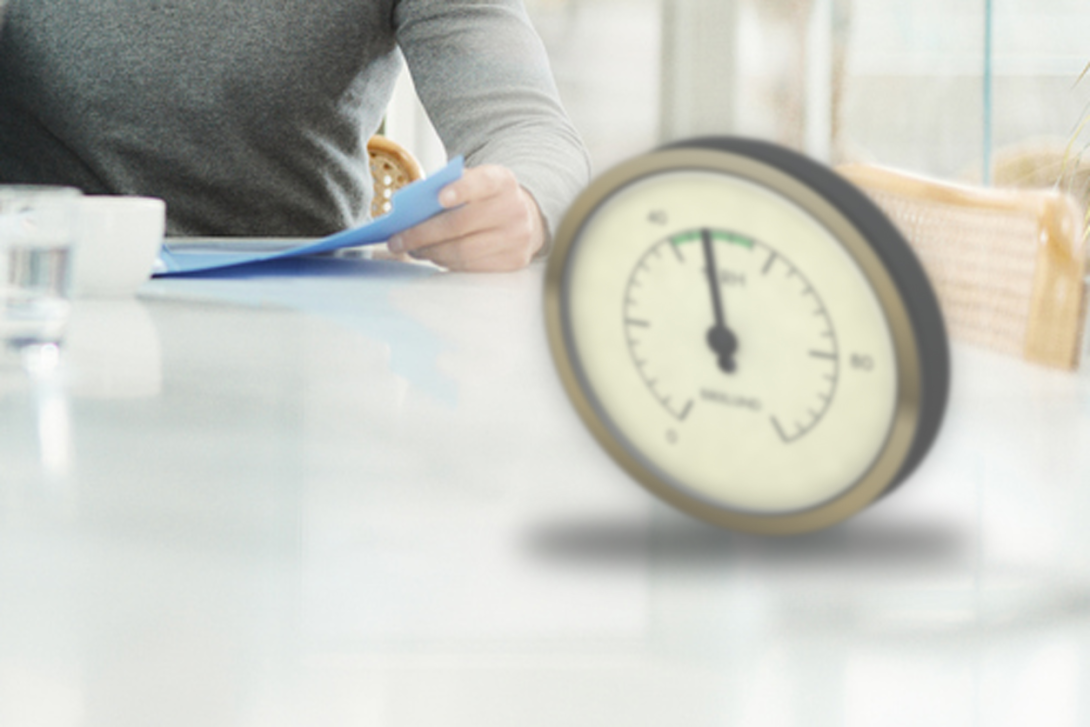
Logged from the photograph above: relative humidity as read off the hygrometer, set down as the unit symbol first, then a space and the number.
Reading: % 48
